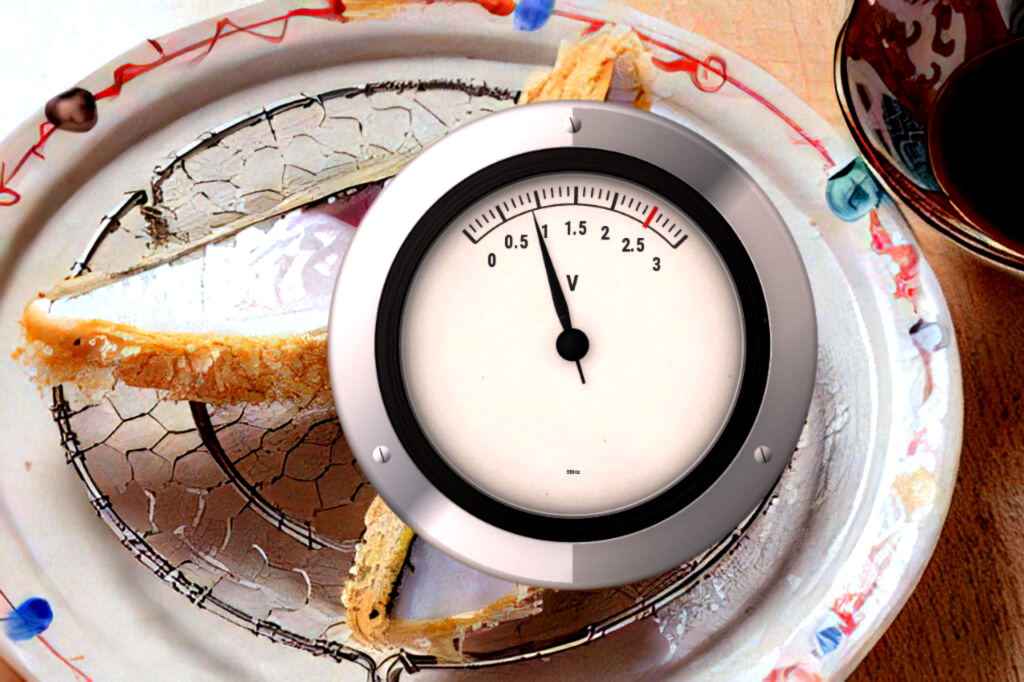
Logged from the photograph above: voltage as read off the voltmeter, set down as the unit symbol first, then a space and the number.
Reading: V 0.9
